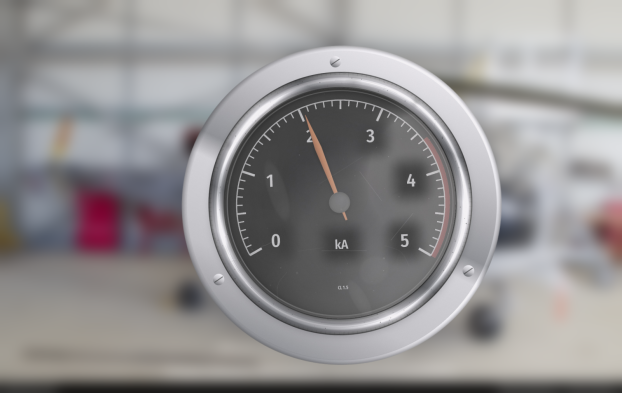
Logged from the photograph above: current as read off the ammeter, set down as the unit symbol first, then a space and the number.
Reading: kA 2.05
